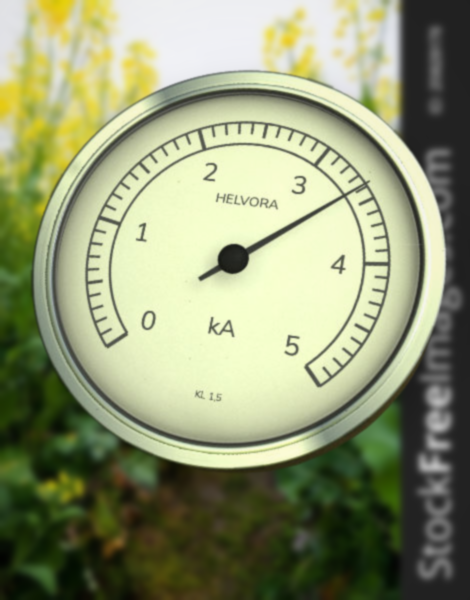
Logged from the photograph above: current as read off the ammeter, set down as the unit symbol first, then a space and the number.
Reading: kA 3.4
